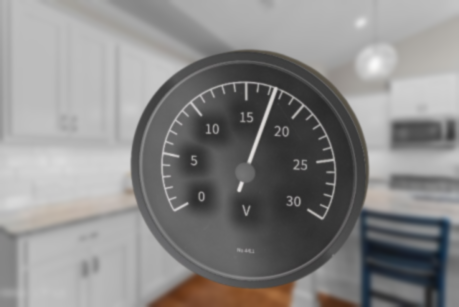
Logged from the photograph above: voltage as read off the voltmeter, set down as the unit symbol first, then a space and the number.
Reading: V 17.5
